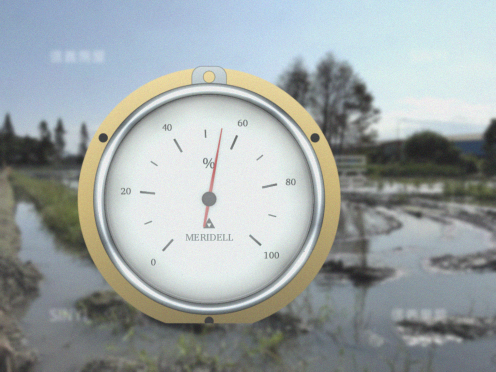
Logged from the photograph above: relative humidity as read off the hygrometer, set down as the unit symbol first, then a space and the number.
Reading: % 55
